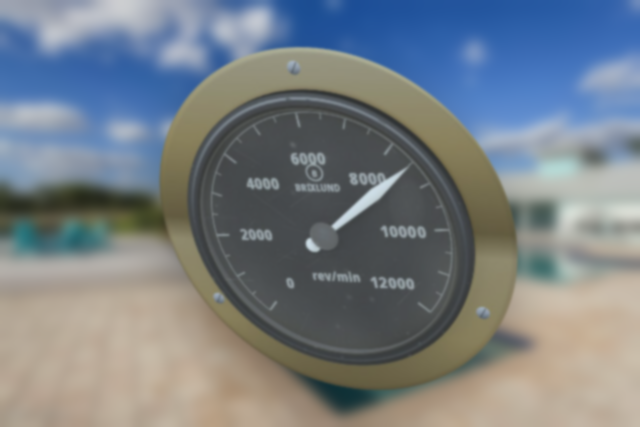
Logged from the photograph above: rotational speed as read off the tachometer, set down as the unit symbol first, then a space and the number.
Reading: rpm 8500
